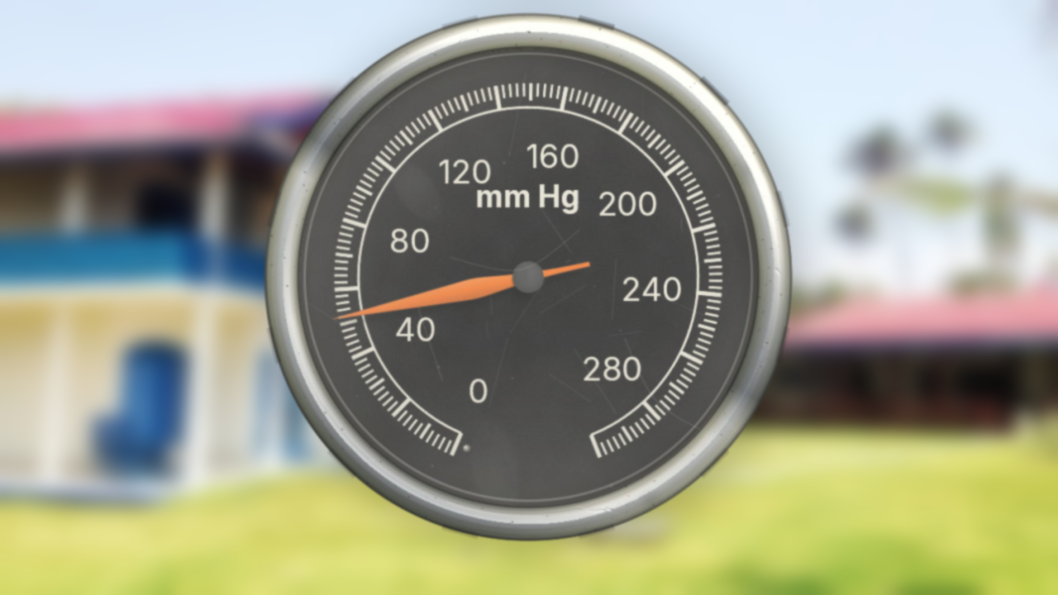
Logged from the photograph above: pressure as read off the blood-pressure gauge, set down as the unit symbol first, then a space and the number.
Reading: mmHg 52
